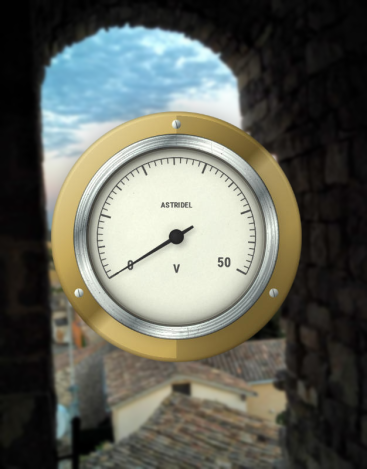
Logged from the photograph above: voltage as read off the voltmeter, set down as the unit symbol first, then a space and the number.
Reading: V 0
